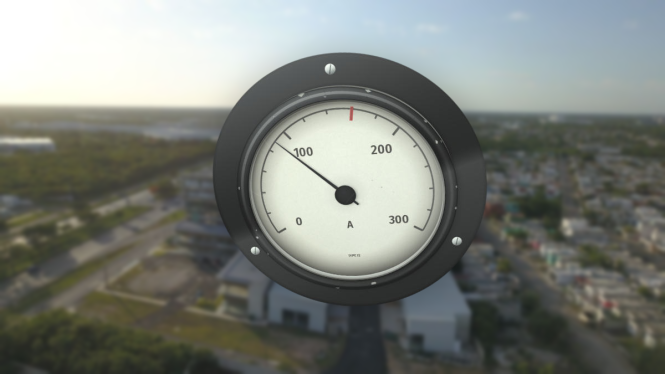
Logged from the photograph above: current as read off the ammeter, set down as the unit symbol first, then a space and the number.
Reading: A 90
